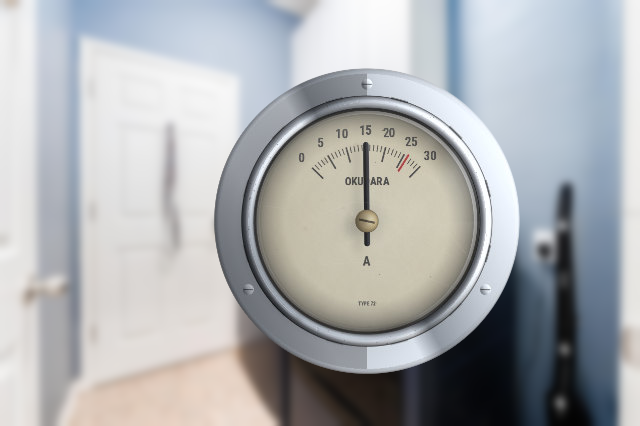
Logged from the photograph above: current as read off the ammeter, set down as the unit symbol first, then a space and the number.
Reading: A 15
